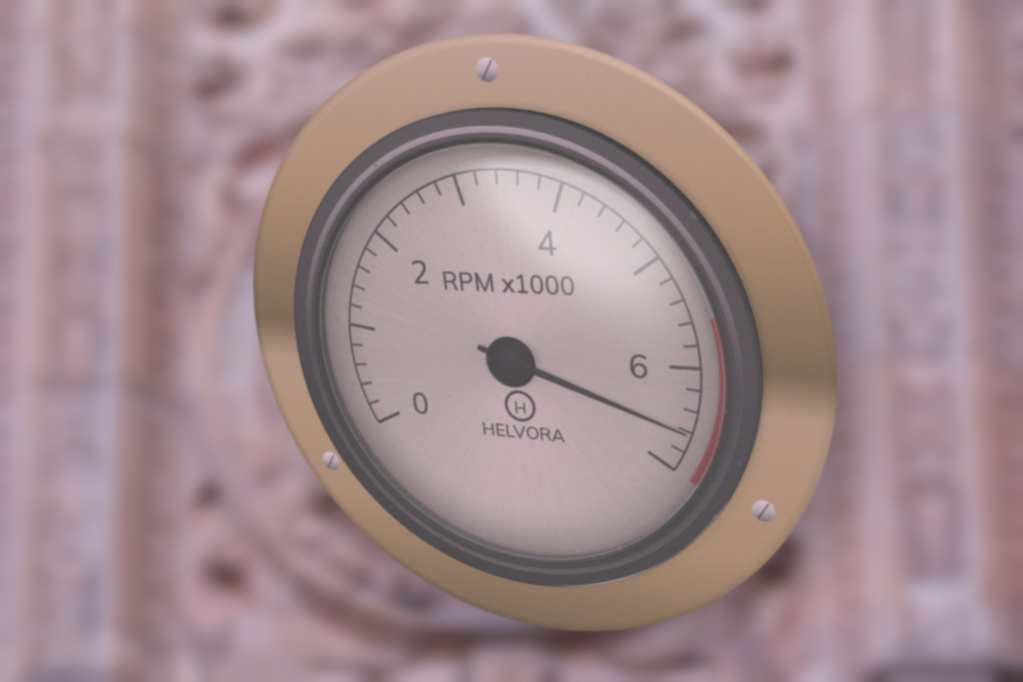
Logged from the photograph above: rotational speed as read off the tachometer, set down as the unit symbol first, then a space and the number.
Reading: rpm 6600
